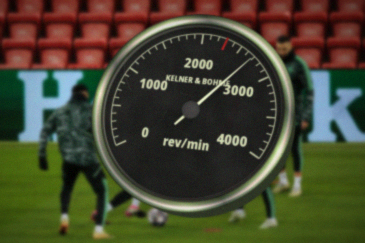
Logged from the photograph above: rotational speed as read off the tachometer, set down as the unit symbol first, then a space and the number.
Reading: rpm 2700
